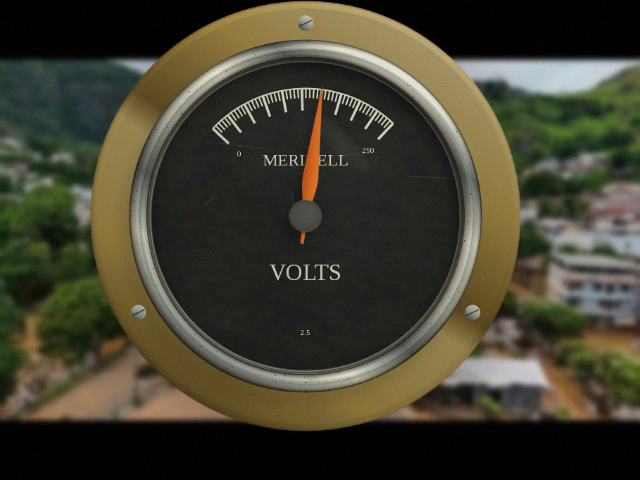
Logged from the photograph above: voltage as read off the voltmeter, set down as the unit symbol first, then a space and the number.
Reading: V 150
